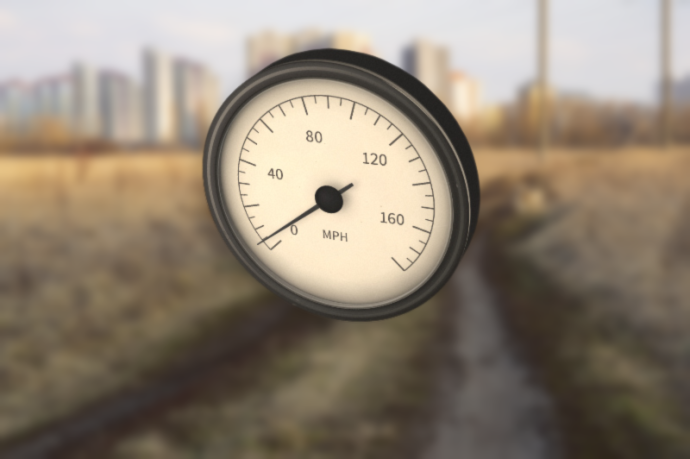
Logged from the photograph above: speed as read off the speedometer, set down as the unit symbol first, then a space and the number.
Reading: mph 5
